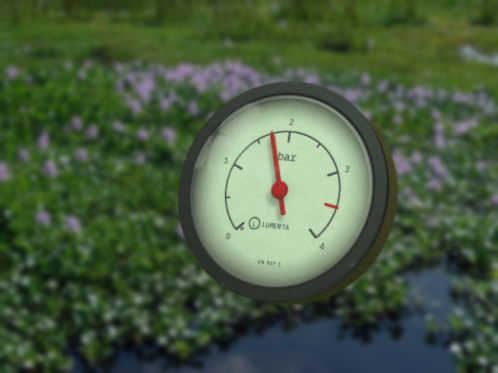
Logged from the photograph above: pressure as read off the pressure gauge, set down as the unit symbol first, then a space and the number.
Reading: bar 1.75
